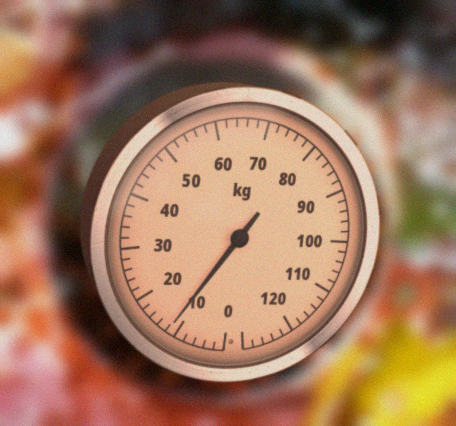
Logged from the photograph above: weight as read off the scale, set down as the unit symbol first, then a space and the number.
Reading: kg 12
